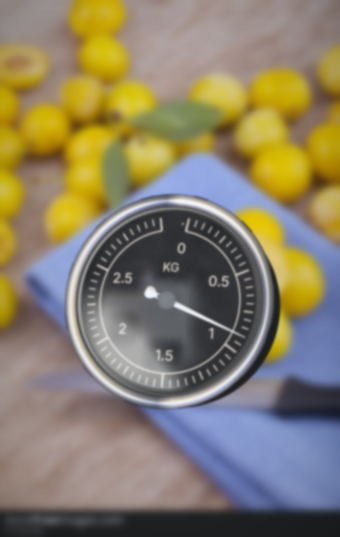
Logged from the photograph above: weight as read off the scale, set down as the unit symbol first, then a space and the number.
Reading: kg 0.9
